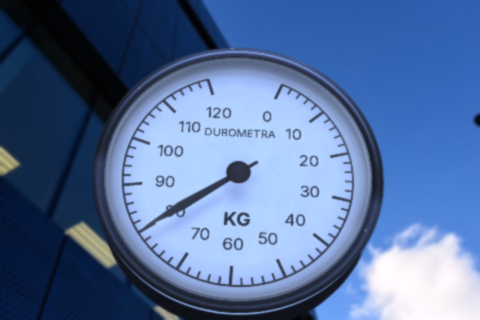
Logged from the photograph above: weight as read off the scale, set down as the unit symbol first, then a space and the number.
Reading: kg 80
